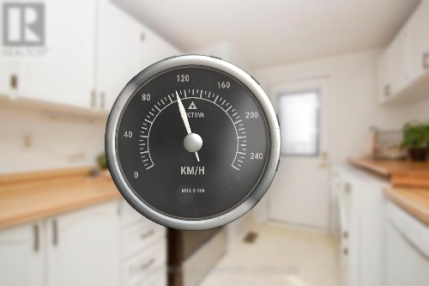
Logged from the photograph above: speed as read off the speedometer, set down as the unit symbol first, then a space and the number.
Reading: km/h 110
